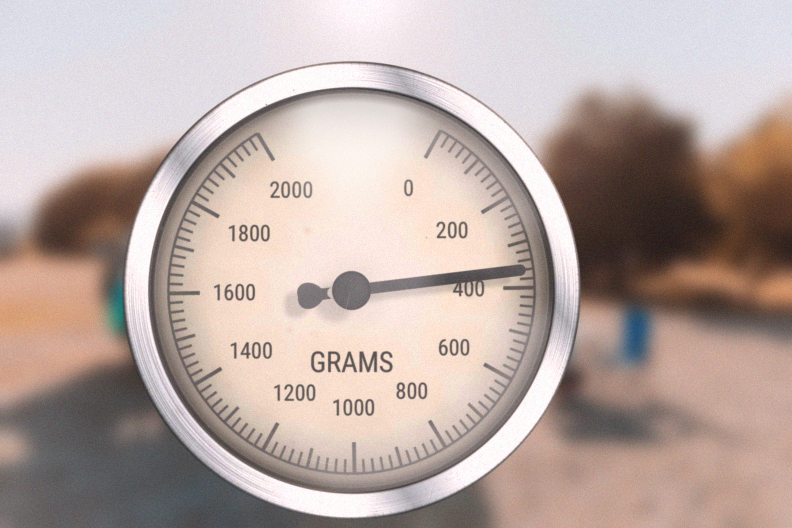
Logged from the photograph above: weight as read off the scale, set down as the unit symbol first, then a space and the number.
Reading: g 360
